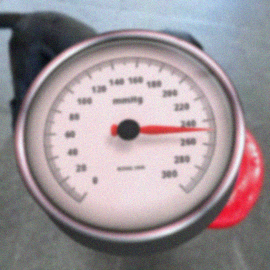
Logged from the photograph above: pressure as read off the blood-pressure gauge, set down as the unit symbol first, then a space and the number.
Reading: mmHg 250
